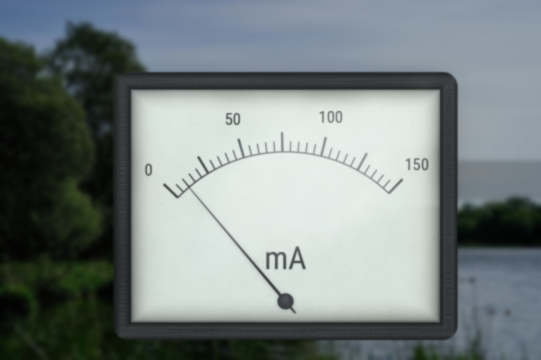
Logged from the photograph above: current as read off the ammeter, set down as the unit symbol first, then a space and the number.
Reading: mA 10
